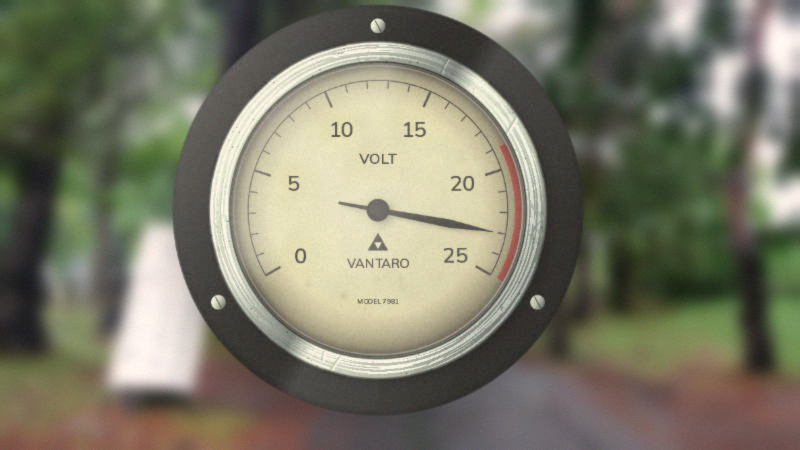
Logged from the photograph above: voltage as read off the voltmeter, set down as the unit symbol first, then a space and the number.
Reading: V 23
